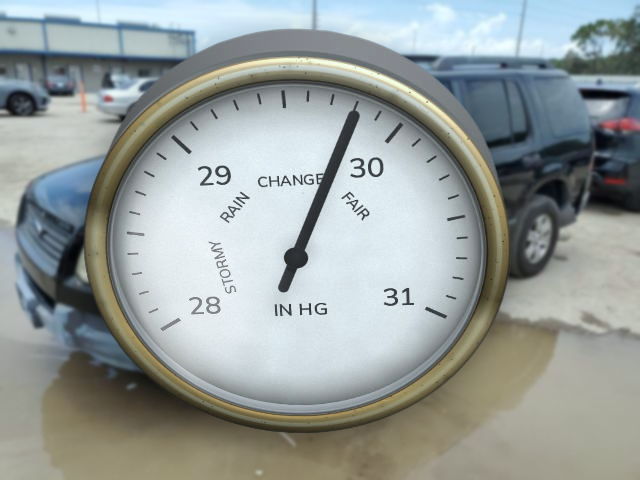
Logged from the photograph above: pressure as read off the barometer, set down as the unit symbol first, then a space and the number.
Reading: inHg 29.8
